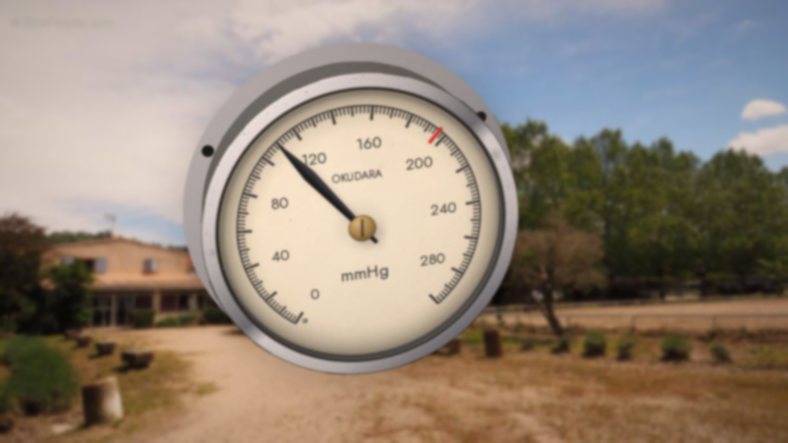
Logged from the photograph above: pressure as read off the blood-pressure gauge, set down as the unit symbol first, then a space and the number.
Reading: mmHg 110
